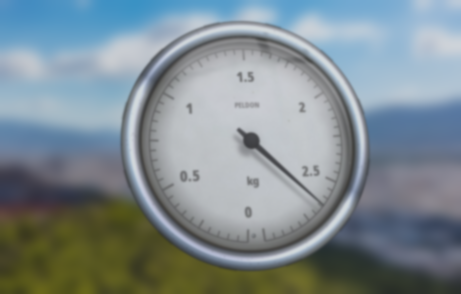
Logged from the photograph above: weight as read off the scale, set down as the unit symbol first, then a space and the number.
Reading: kg 2.65
